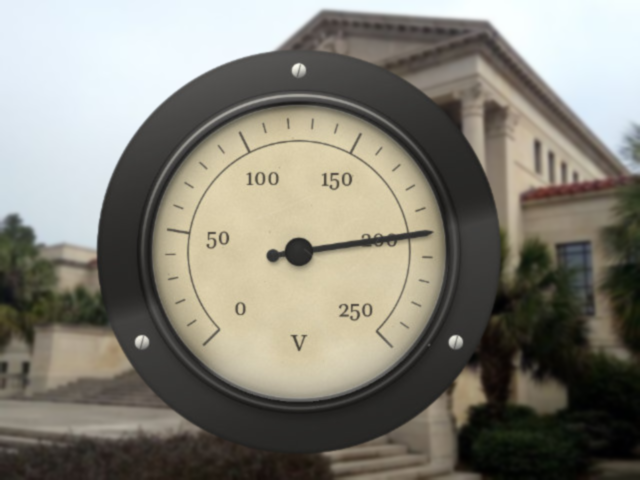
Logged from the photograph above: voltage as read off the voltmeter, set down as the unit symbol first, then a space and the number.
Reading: V 200
